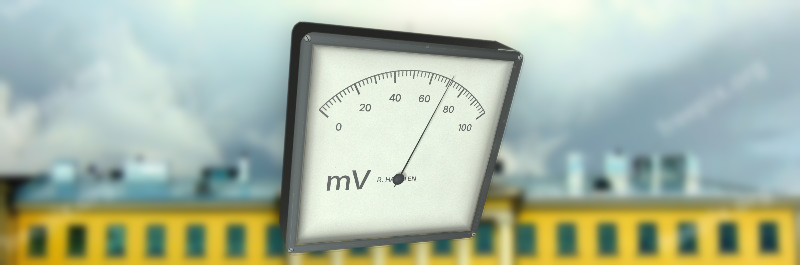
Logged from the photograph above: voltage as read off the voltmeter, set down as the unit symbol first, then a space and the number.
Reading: mV 70
